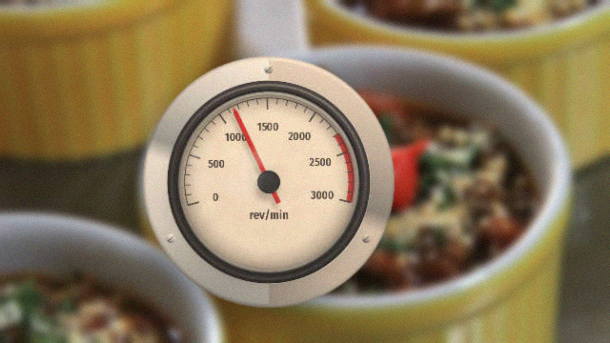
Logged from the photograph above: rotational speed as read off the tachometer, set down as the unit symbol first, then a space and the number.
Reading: rpm 1150
